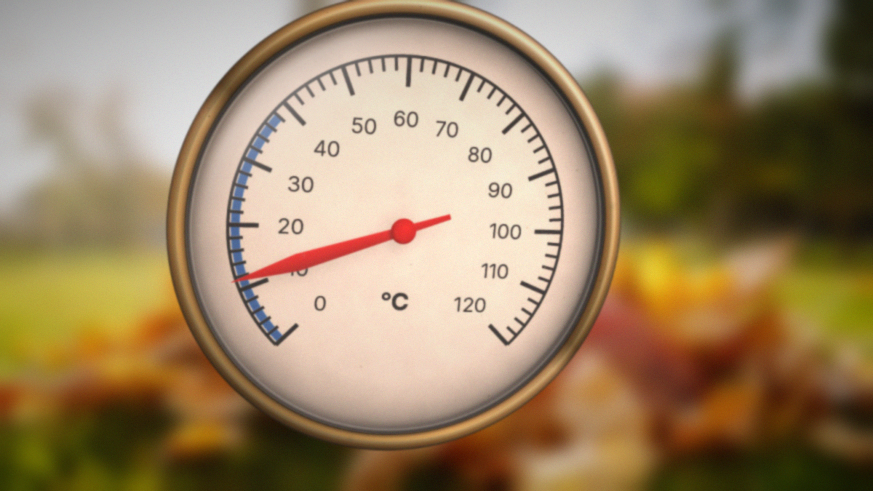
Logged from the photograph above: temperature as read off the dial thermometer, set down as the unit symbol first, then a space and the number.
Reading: °C 12
